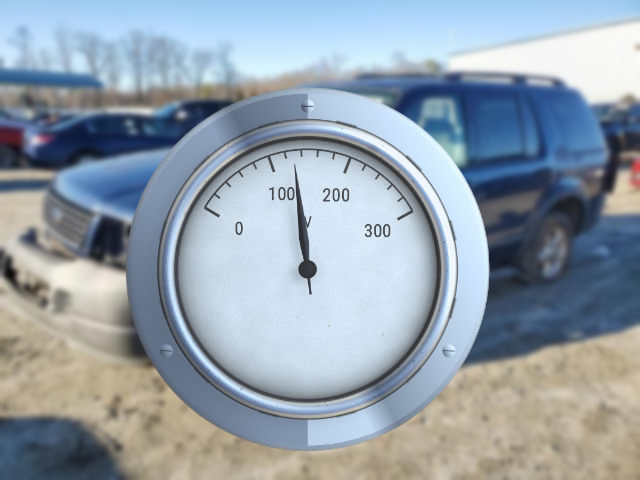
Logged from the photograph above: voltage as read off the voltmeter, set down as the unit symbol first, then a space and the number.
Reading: V 130
